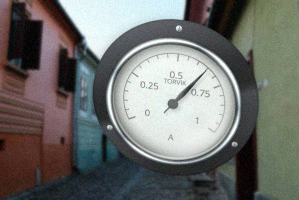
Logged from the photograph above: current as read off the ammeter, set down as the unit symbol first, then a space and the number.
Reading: A 0.65
